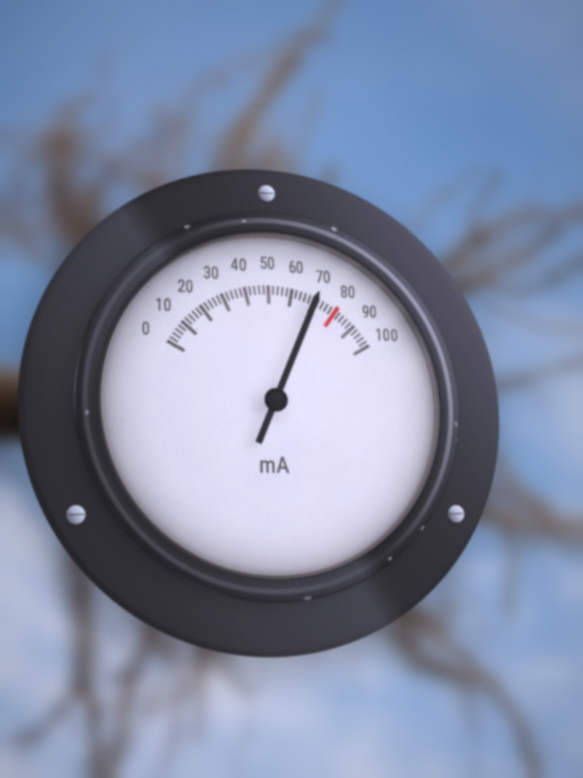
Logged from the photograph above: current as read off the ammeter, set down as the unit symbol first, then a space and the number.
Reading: mA 70
